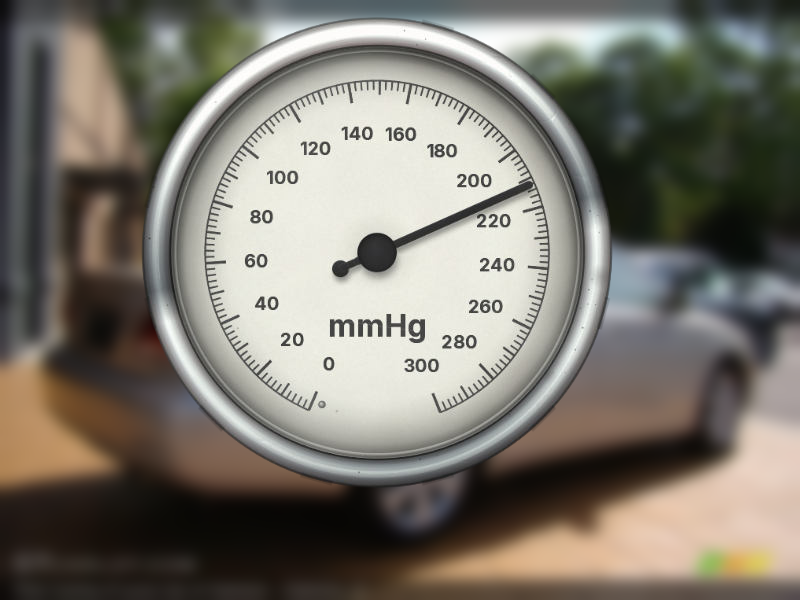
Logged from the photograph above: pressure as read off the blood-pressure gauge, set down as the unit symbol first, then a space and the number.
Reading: mmHg 212
